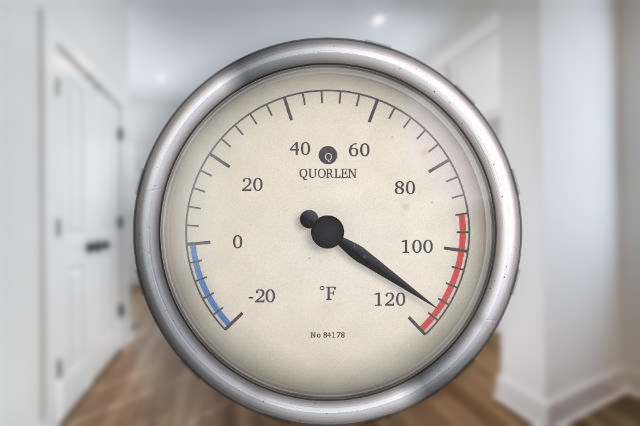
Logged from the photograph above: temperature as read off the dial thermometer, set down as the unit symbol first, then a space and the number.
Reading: °F 114
